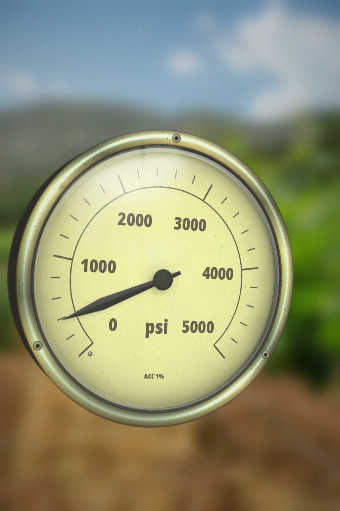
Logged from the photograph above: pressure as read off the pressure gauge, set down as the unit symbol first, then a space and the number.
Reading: psi 400
